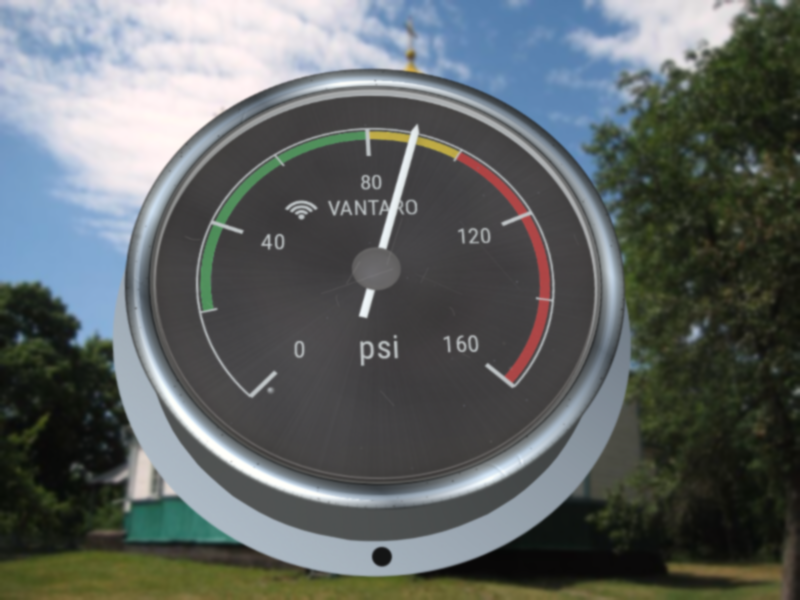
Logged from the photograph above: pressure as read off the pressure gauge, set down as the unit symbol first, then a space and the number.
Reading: psi 90
